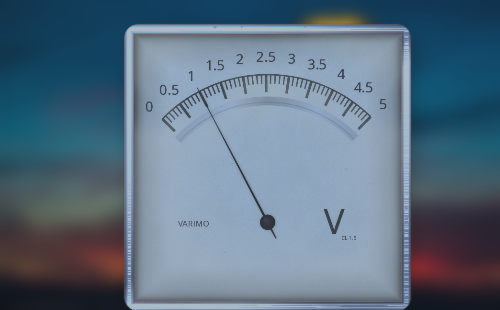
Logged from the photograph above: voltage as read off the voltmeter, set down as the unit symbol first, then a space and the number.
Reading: V 1
